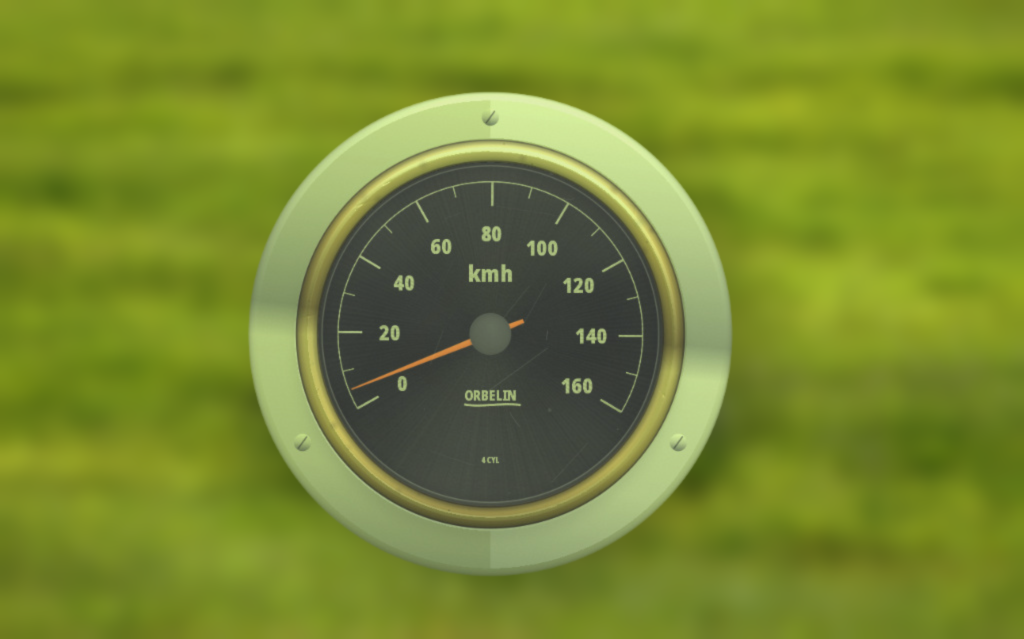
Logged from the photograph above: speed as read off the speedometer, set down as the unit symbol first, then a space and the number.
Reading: km/h 5
